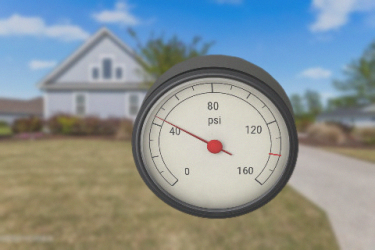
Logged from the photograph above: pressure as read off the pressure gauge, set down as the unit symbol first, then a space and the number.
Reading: psi 45
